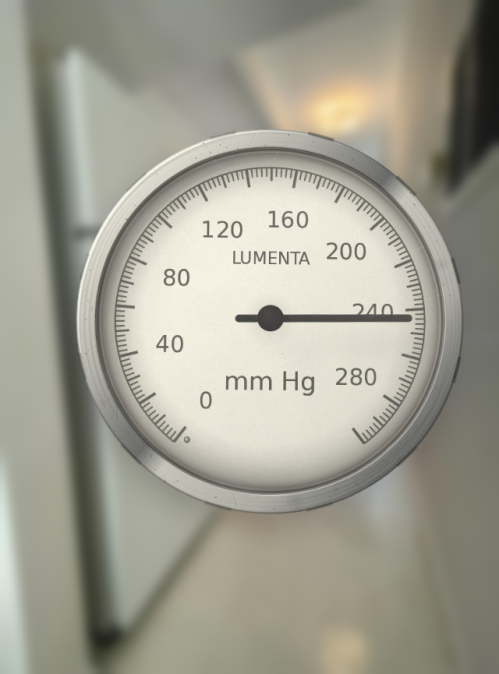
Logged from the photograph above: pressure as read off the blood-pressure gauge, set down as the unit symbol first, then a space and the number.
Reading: mmHg 244
